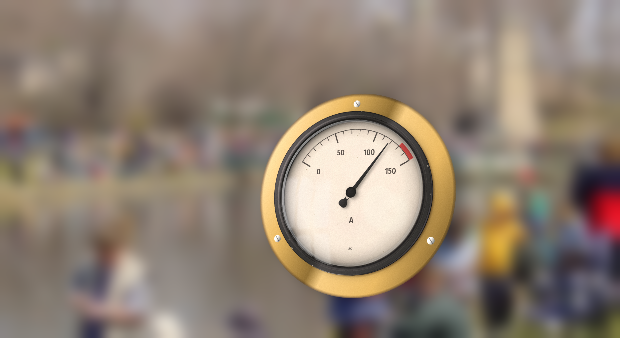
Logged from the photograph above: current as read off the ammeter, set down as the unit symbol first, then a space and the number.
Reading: A 120
